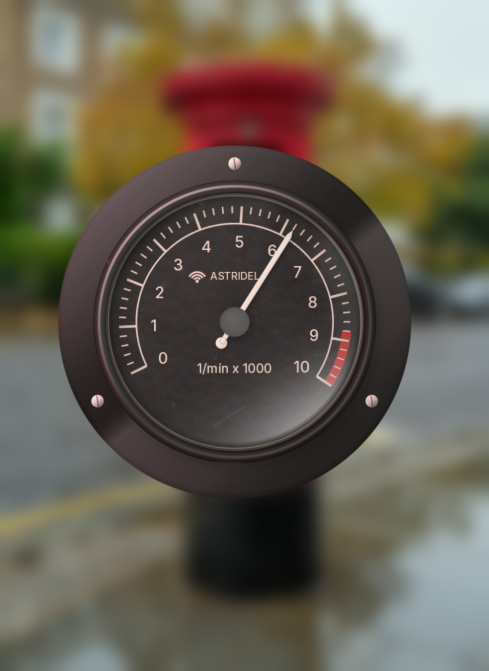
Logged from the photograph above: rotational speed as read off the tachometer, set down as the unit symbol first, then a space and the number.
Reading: rpm 6200
